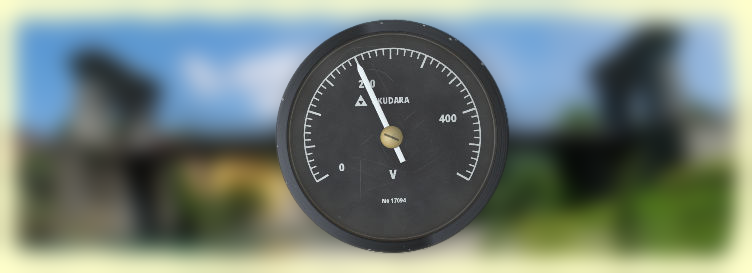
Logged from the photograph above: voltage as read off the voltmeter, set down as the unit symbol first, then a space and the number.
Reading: V 200
